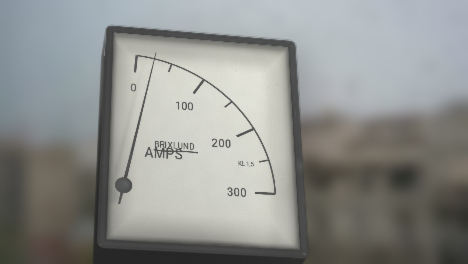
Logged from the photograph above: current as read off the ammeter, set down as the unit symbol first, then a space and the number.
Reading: A 25
